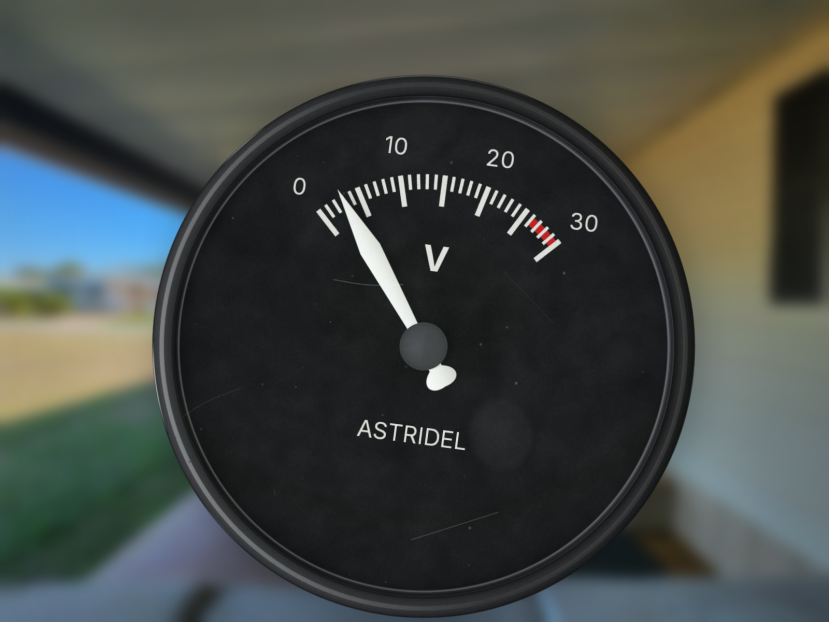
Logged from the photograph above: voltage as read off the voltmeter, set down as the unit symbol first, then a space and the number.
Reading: V 3
